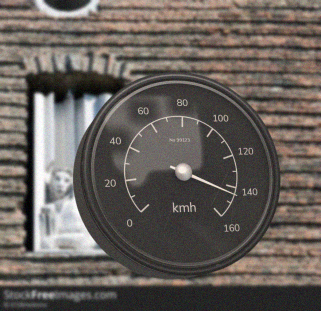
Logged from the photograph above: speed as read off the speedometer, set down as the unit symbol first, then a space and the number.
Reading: km/h 145
